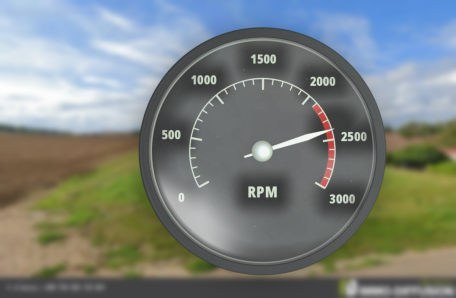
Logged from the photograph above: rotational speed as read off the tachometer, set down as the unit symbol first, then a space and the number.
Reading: rpm 2400
